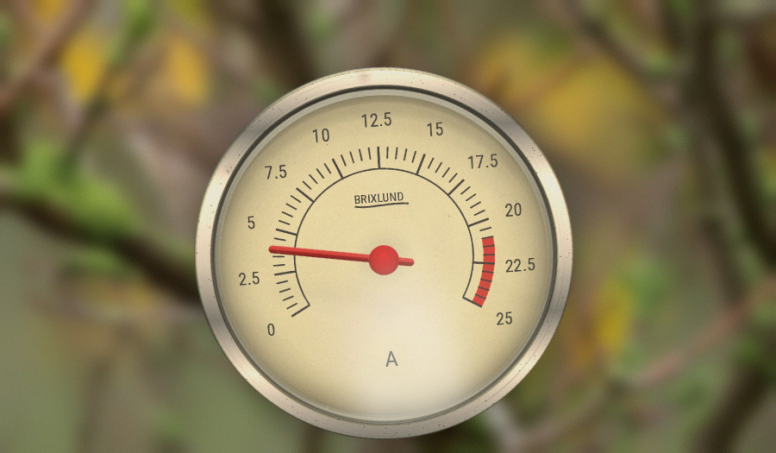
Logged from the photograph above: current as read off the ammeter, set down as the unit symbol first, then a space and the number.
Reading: A 4
